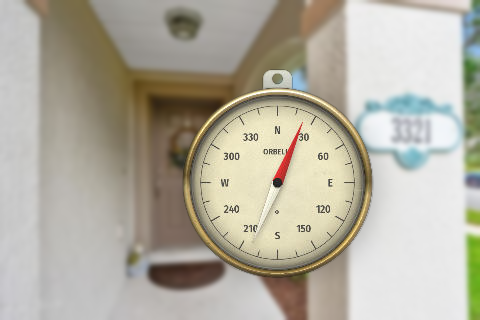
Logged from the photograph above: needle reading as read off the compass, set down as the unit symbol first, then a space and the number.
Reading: ° 22.5
